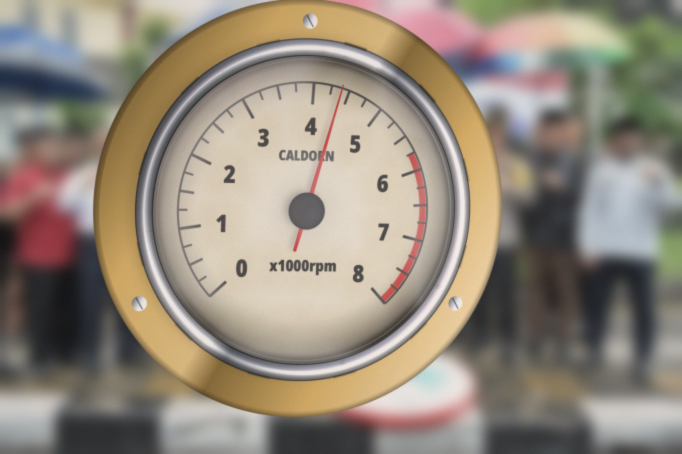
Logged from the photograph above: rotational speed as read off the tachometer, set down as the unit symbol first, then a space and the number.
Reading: rpm 4375
